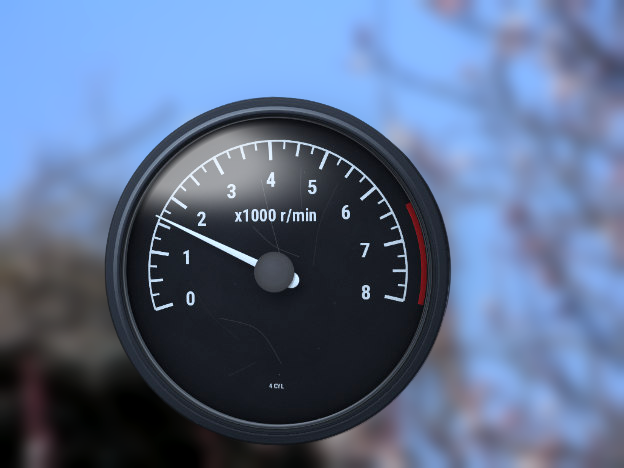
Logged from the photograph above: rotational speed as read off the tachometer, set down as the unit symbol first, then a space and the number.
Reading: rpm 1625
